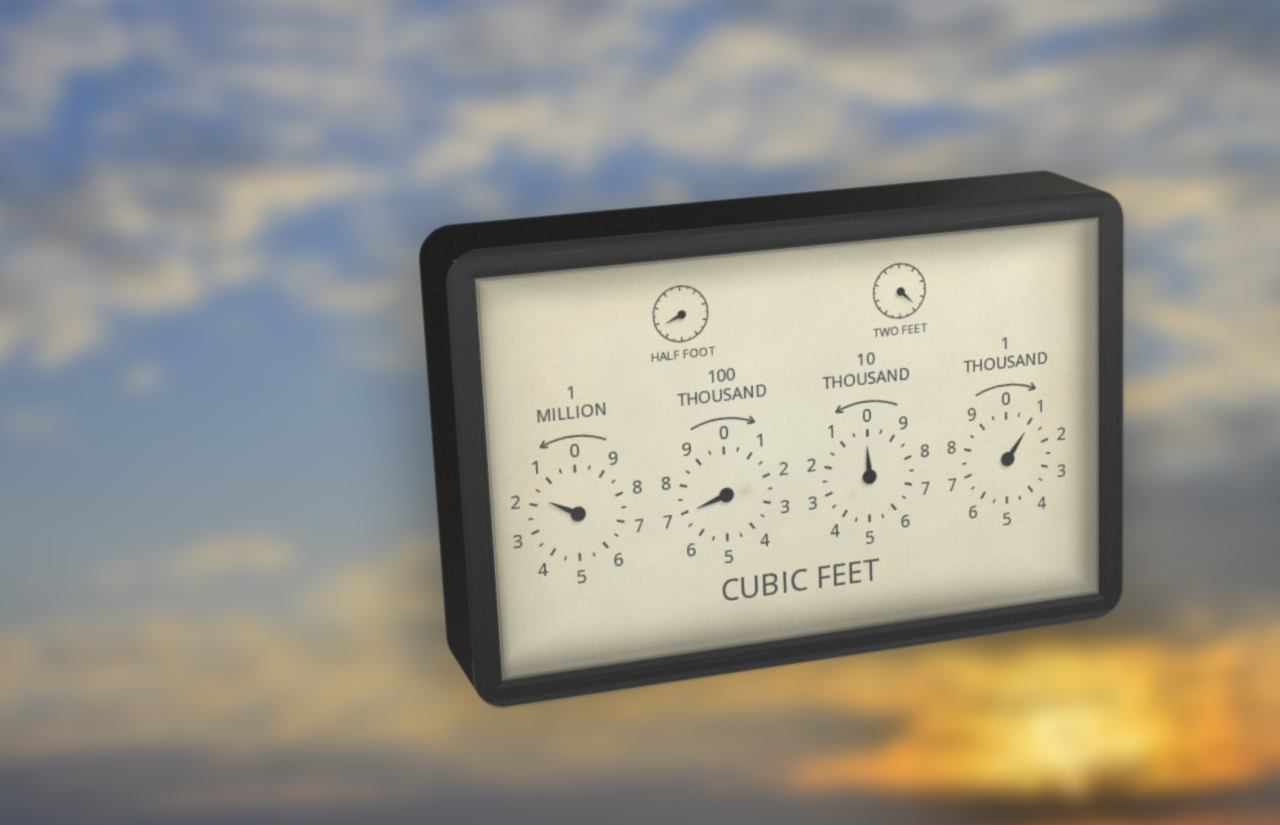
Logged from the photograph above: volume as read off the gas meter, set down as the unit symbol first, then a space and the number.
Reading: ft³ 170100
